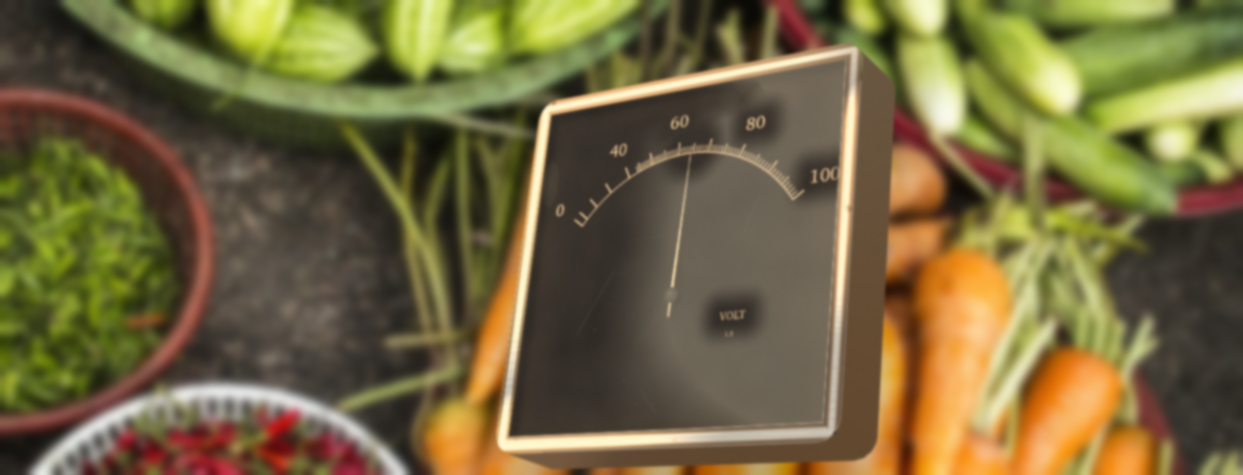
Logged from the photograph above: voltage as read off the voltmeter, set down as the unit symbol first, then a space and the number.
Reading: V 65
